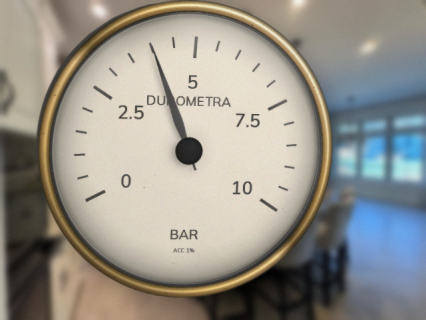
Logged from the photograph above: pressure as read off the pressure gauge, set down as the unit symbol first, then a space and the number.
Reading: bar 4
